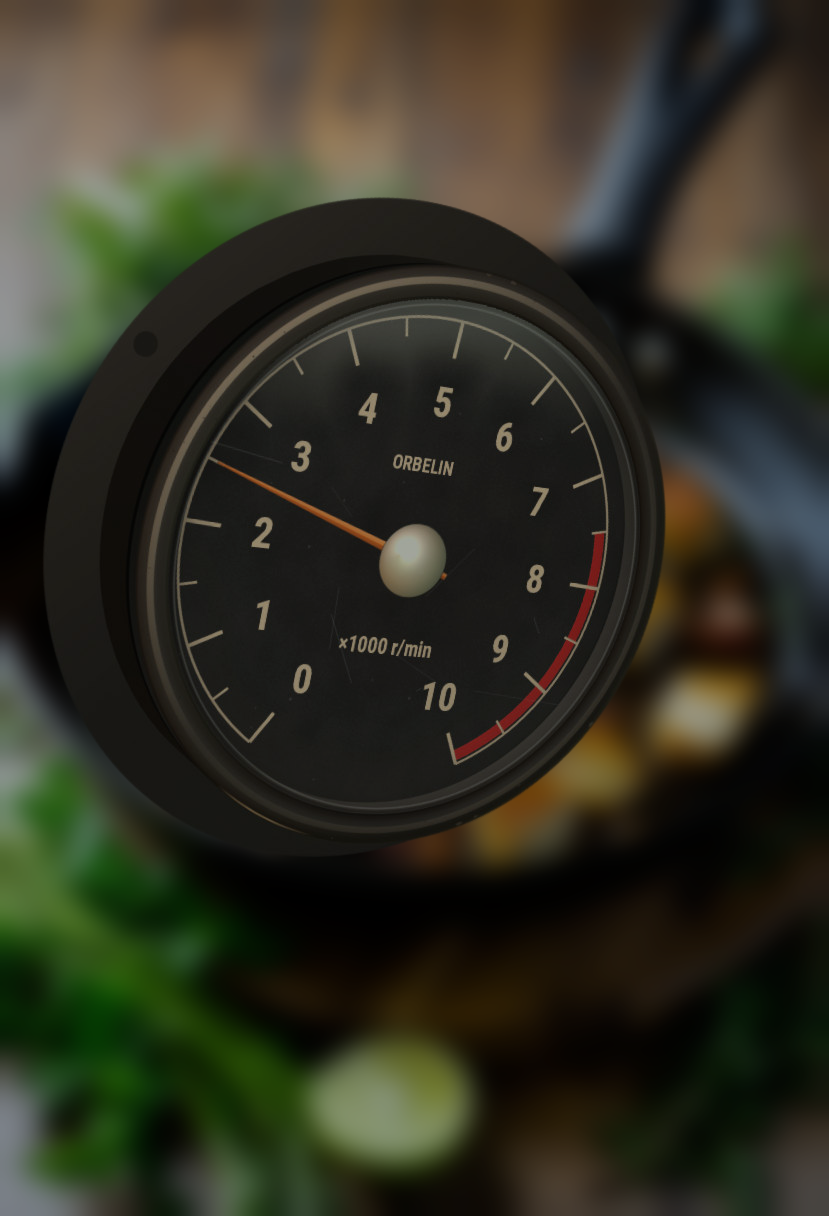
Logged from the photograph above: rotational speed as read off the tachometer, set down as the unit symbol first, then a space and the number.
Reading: rpm 2500
